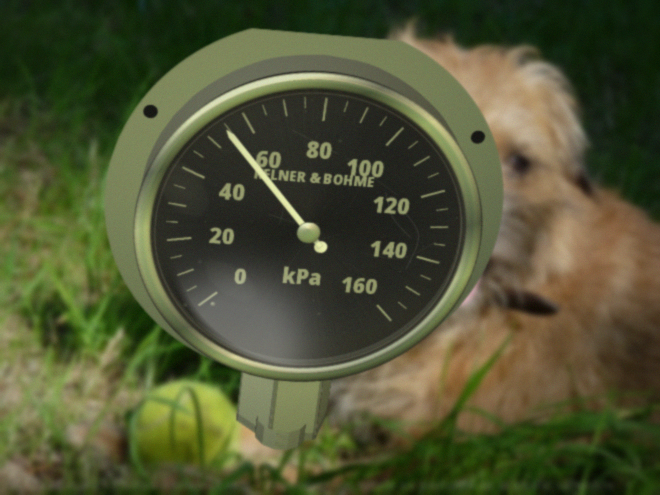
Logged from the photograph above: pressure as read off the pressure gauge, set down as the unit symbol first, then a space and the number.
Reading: kPa 55
